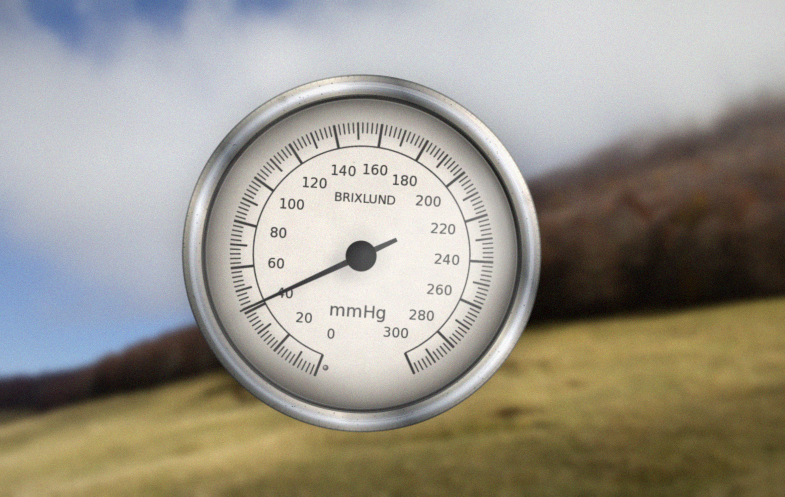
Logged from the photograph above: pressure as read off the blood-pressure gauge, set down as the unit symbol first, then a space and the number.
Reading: mmHg 42
